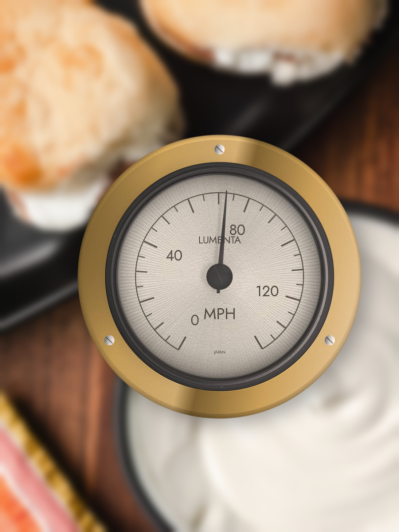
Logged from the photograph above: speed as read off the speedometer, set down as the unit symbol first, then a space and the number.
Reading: mph 72.5
